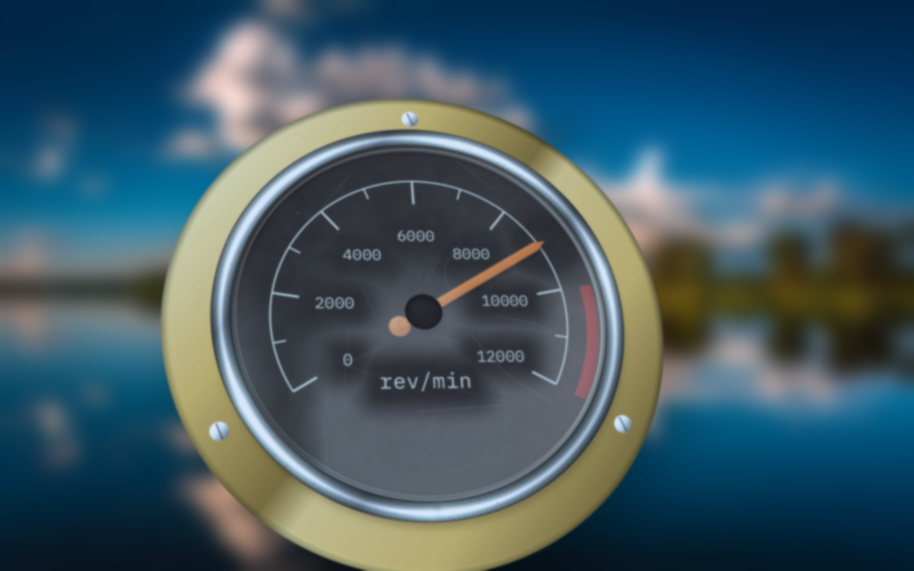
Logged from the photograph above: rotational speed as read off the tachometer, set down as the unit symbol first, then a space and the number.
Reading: rpm 9000
